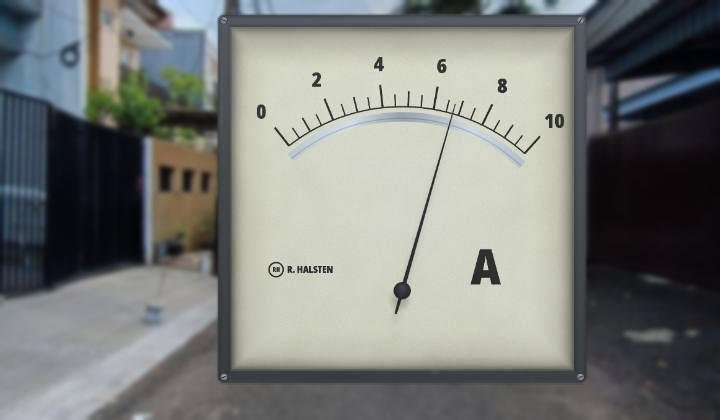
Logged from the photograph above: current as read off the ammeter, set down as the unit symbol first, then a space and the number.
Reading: A 6.75
